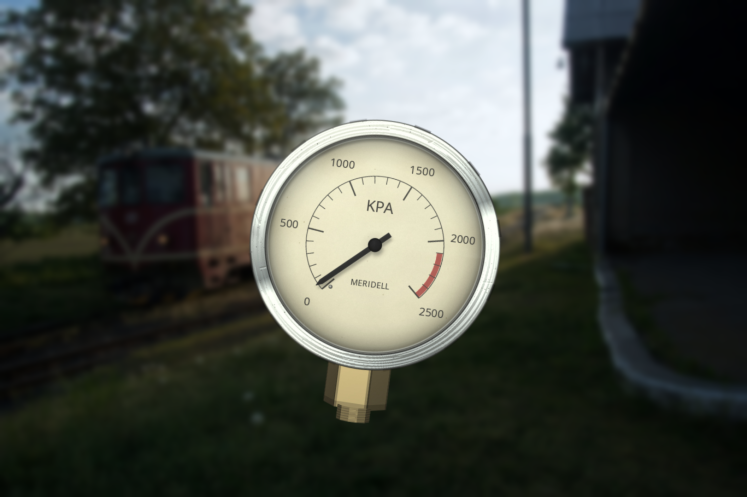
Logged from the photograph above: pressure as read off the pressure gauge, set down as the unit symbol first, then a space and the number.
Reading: kPa 50
